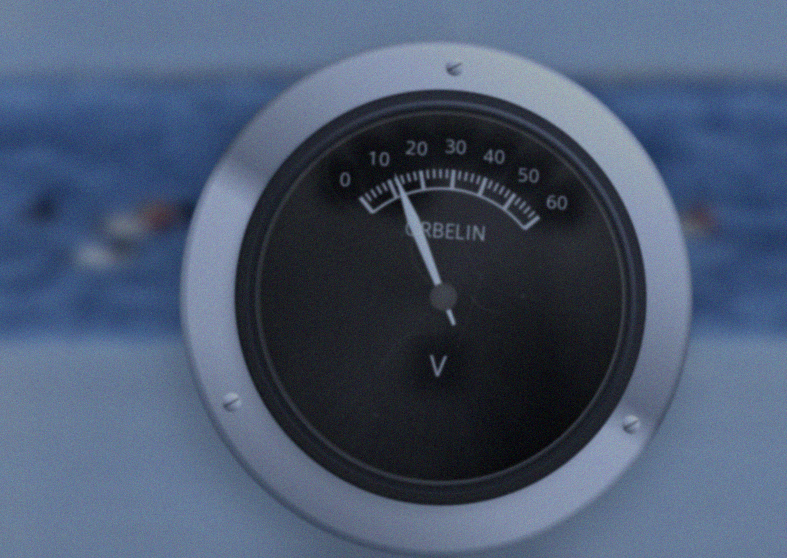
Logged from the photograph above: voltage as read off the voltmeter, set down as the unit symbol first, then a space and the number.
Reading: V 12
